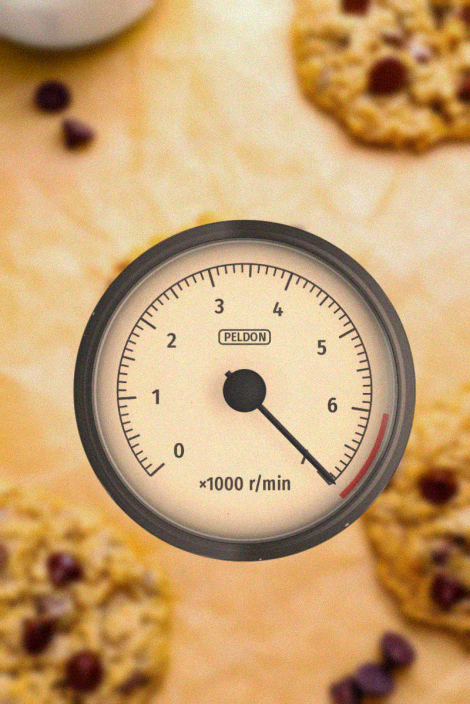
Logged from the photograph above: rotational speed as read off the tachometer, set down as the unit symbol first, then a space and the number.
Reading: rpm 6950
